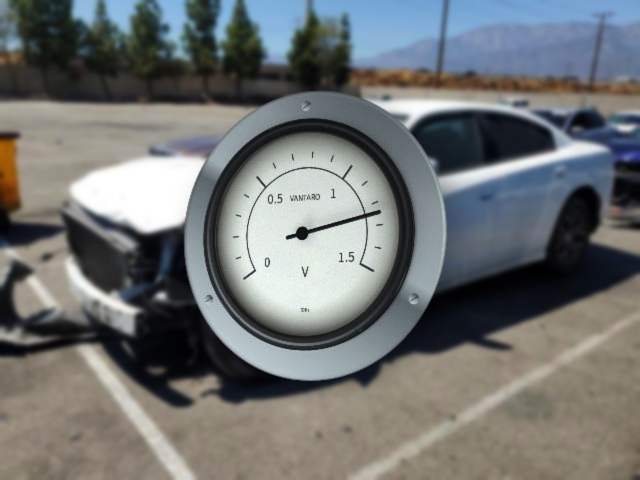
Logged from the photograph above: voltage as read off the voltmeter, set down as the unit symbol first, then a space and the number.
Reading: V 1.25
